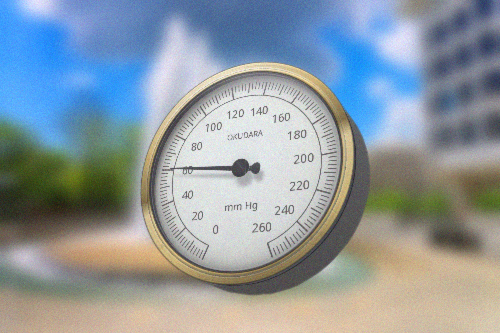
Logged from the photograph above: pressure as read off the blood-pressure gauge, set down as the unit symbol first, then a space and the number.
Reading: mmHg 60
